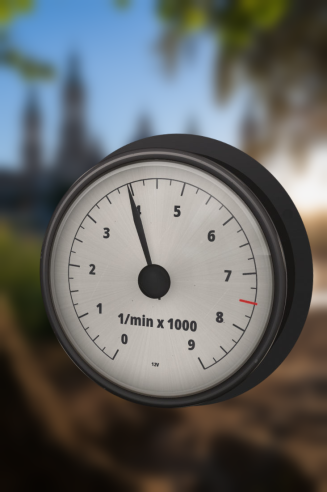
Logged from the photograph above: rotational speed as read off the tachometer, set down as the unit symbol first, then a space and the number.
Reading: rpm 4000
